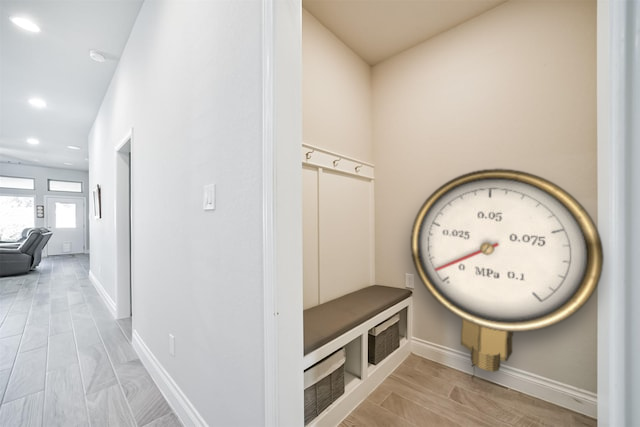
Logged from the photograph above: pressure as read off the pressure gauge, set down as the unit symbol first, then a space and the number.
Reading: MPa 0.005
